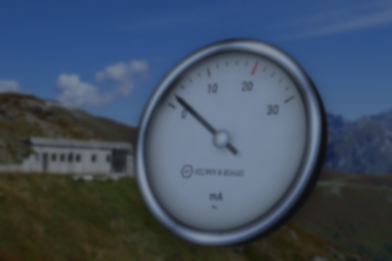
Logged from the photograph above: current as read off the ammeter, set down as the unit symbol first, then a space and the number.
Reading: mA 2
